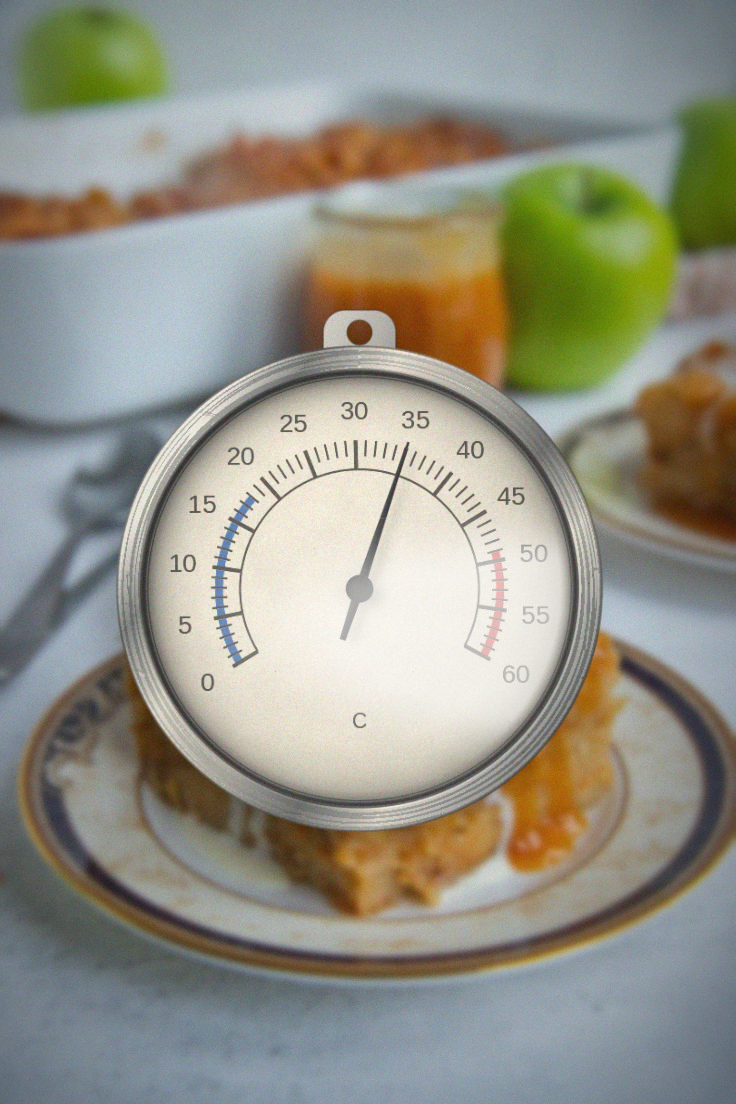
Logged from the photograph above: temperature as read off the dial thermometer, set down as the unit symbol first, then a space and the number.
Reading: °C 35
